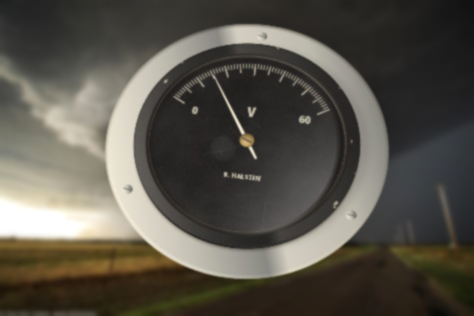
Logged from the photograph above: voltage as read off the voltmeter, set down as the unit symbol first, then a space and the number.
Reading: V 15
